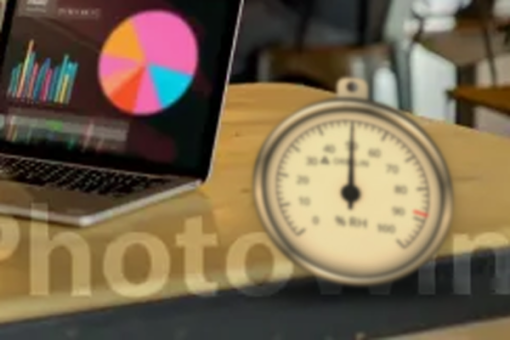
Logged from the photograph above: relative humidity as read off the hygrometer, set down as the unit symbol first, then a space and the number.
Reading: % 50
